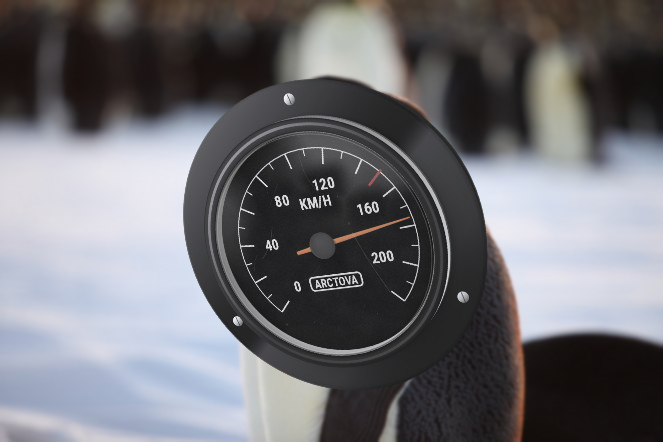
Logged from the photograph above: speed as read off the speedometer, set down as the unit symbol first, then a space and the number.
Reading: km/h 175
